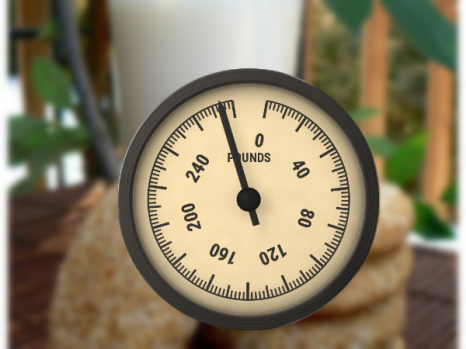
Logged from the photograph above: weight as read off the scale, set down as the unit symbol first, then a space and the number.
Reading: lb 274
